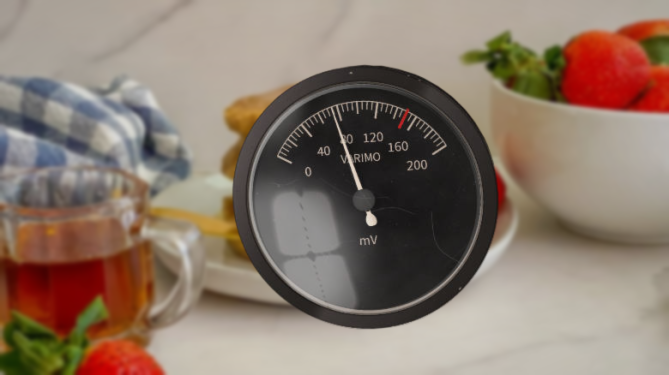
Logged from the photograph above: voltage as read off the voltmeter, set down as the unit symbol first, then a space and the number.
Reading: mV 75
